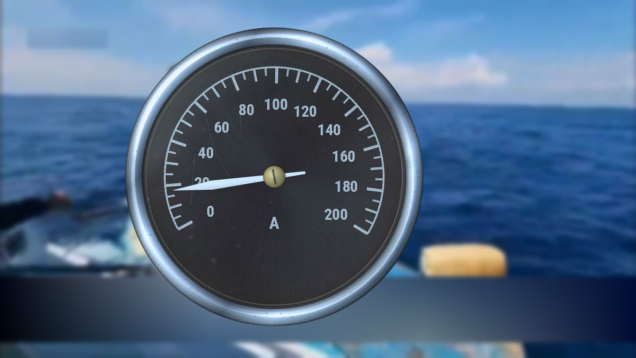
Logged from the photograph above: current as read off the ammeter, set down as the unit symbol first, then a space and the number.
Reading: A 17.5
